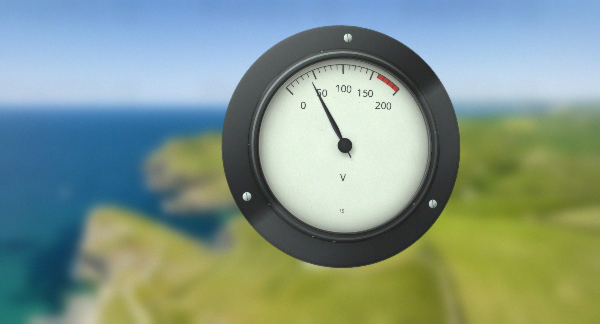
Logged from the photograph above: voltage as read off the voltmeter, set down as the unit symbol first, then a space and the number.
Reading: V 40
